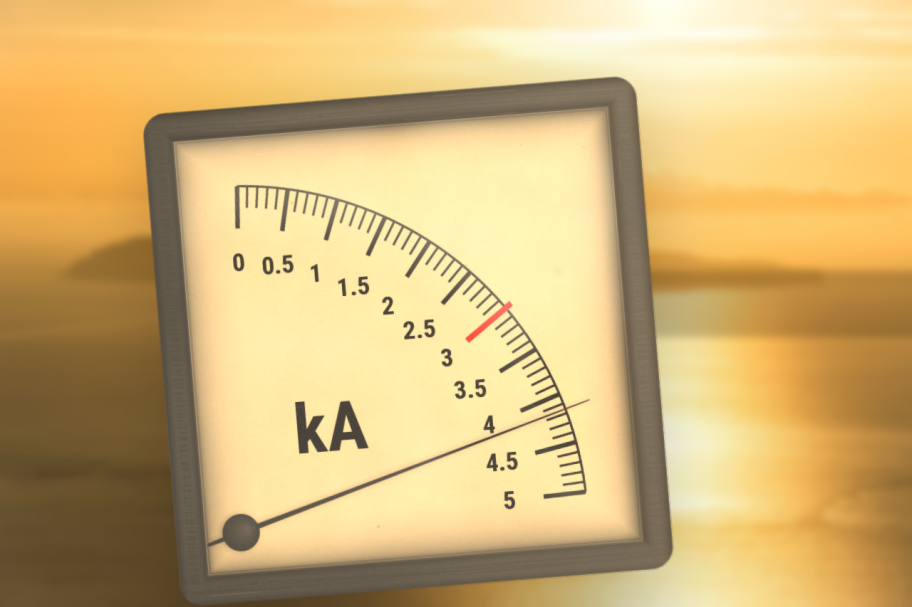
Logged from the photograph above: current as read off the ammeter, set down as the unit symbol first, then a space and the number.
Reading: kA 4.15
